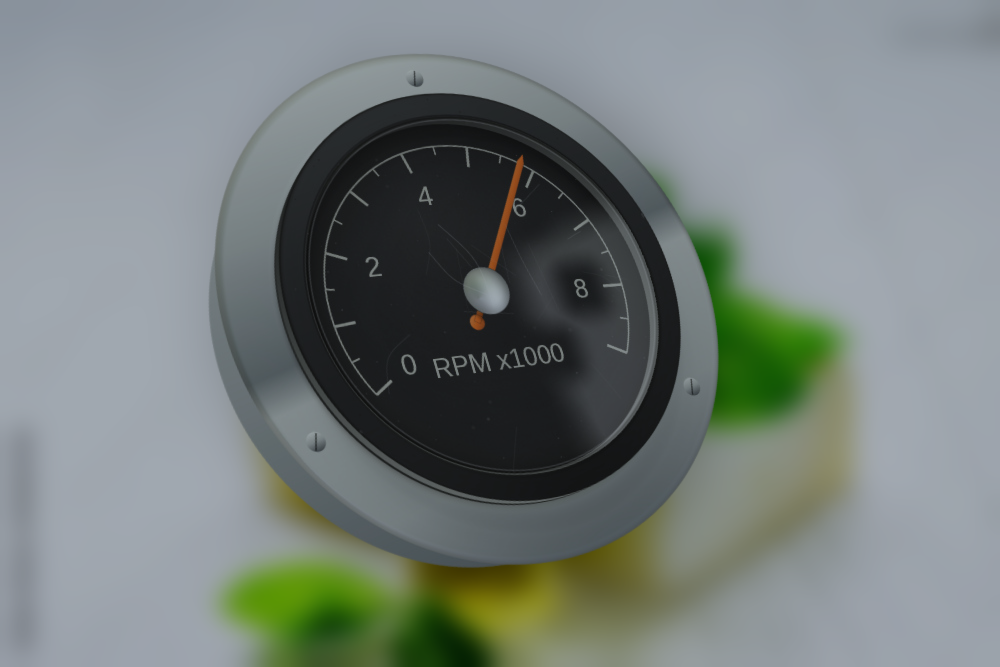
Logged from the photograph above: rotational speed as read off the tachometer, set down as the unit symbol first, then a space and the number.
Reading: rpm 5750
